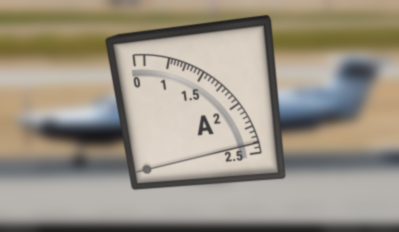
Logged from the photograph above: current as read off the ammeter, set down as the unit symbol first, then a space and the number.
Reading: A 2.4
